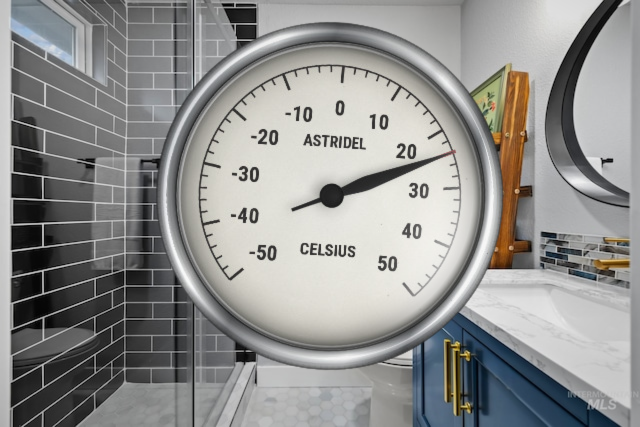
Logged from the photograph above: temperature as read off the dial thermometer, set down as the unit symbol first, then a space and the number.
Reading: °C 24
